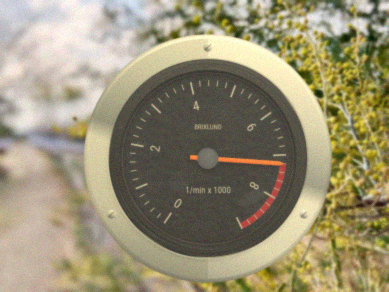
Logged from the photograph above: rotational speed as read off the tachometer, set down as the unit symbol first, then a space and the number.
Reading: rpm 7200
